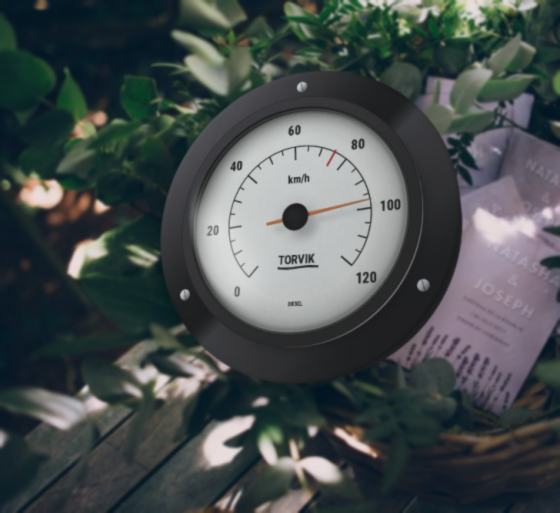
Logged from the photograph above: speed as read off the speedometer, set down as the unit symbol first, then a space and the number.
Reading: km/h 97.5
